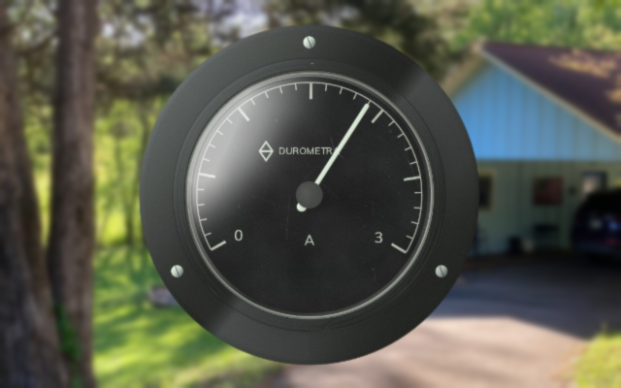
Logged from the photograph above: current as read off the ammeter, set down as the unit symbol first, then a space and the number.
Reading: A 1.9
